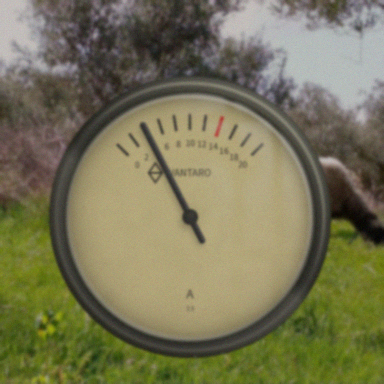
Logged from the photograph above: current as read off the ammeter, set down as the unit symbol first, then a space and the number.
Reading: A 4
